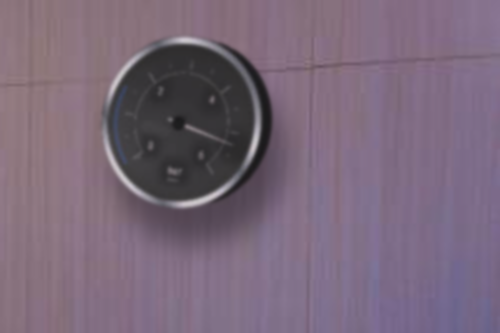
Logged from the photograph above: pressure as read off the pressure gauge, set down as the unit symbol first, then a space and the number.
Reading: bar 5.25
